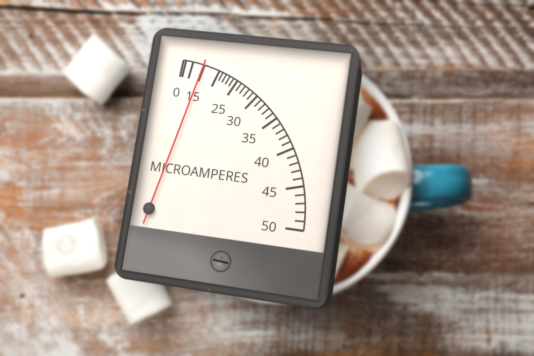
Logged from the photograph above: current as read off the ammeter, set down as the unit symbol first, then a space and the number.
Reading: µA 15
